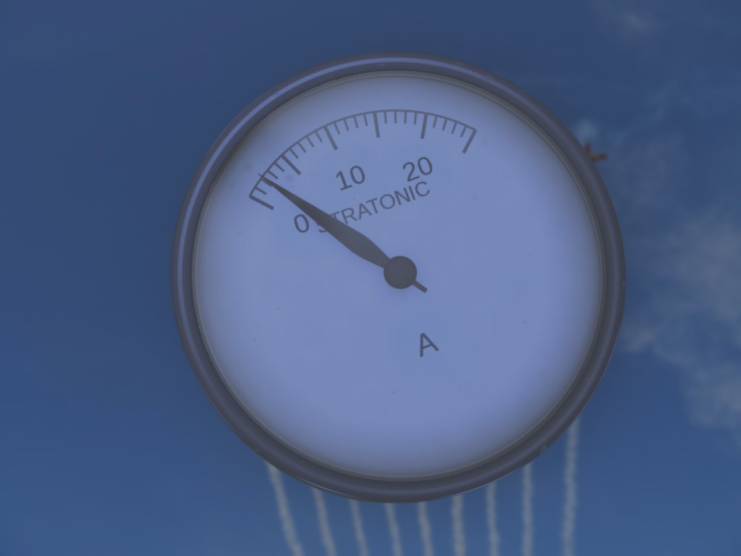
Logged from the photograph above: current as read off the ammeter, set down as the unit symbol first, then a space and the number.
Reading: A 2
